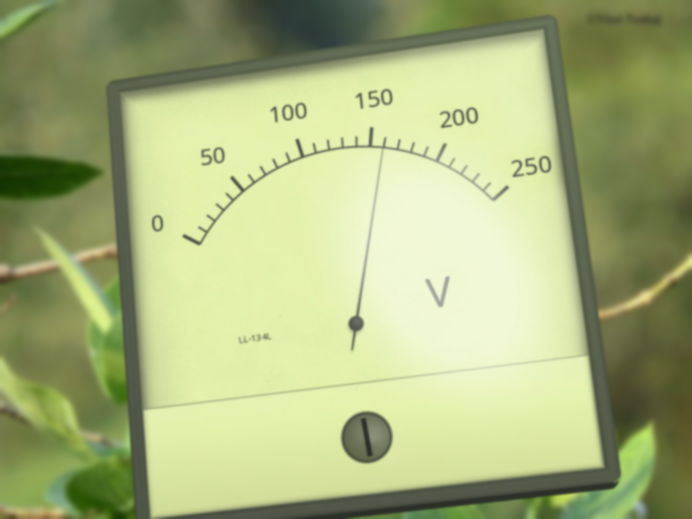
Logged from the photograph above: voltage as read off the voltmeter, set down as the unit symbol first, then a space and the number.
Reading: V 160
